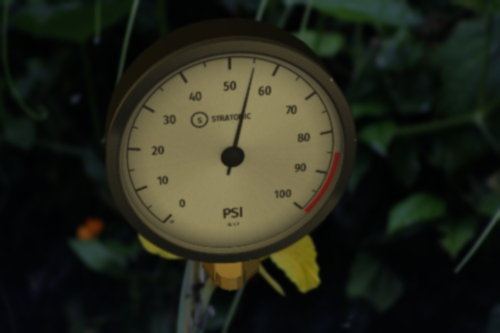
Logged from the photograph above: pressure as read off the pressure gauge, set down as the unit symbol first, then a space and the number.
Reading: psi 55
